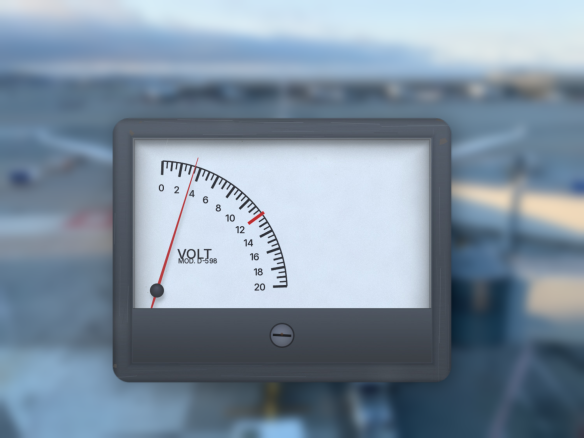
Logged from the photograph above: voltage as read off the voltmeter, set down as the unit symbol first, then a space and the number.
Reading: V 3.5
